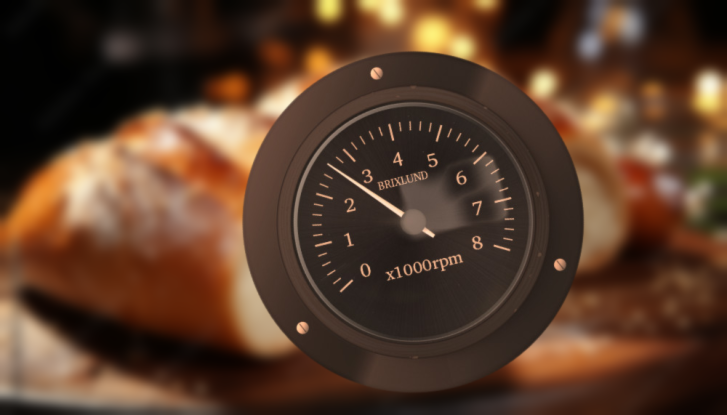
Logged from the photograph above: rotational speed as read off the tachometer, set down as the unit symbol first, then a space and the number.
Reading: rpm 2600
